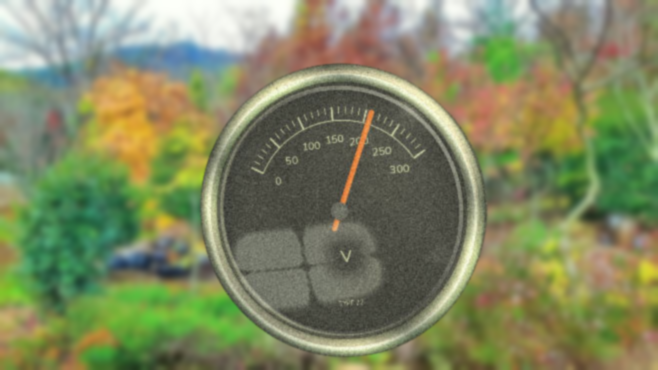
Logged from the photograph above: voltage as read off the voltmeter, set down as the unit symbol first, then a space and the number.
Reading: V 210
